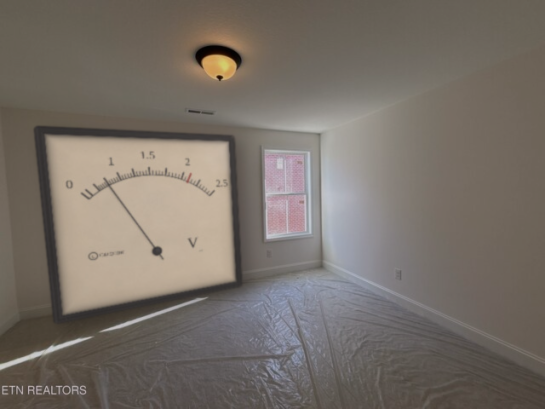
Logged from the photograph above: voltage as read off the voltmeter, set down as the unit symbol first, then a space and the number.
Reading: V 0.75
